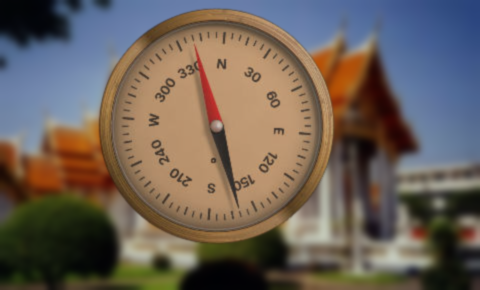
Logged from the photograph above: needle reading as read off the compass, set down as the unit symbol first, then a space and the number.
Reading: ° 340
